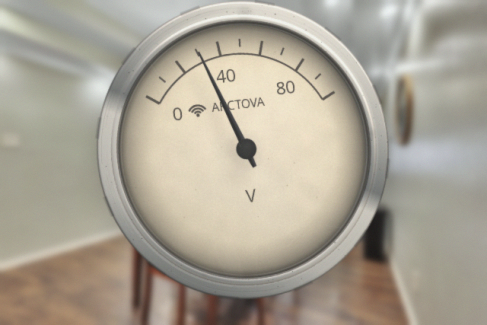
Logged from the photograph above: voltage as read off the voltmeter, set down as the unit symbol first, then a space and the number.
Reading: V 30
